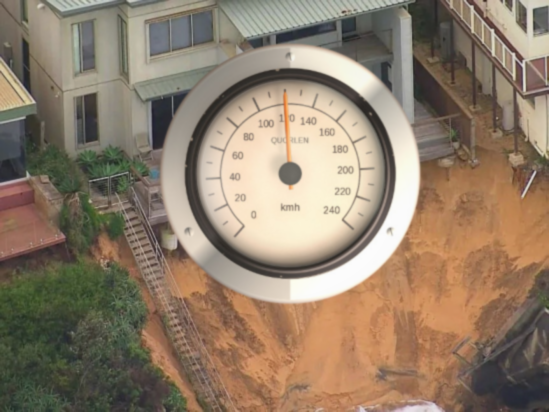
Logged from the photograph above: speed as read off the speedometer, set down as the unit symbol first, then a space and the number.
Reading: km/h 120
